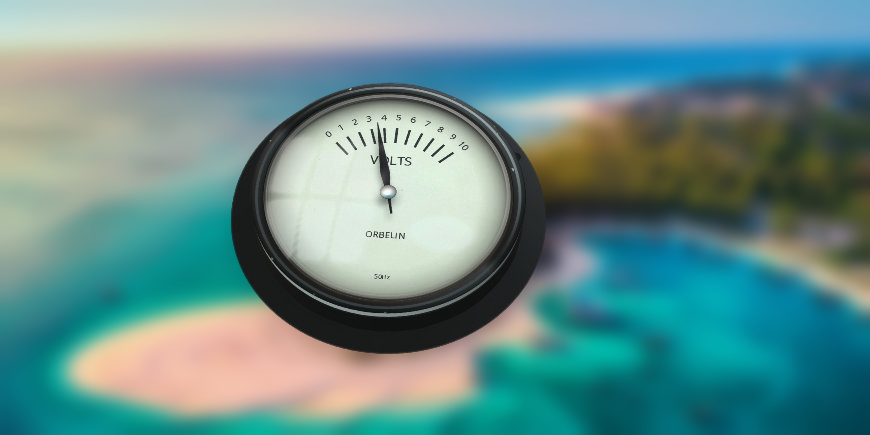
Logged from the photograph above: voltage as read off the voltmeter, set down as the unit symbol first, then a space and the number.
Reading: V 3.5
